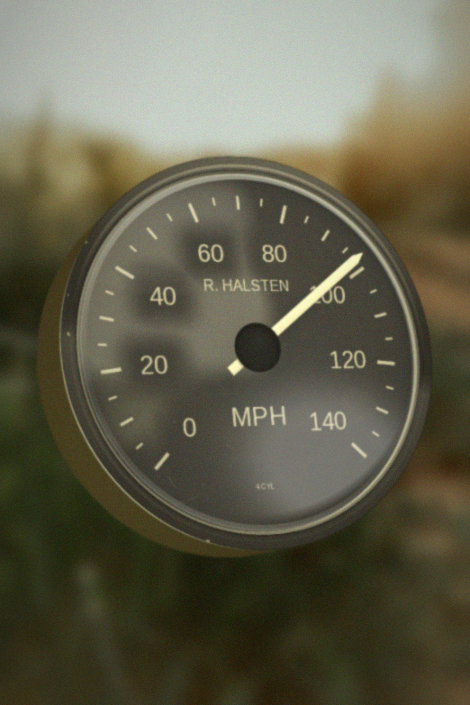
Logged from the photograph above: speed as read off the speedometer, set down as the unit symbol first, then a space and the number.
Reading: mph 97.5
